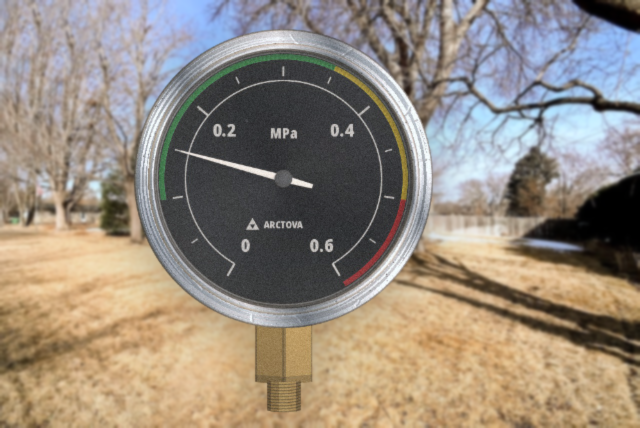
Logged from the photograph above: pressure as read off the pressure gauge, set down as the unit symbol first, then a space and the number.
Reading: MPa 0.15
